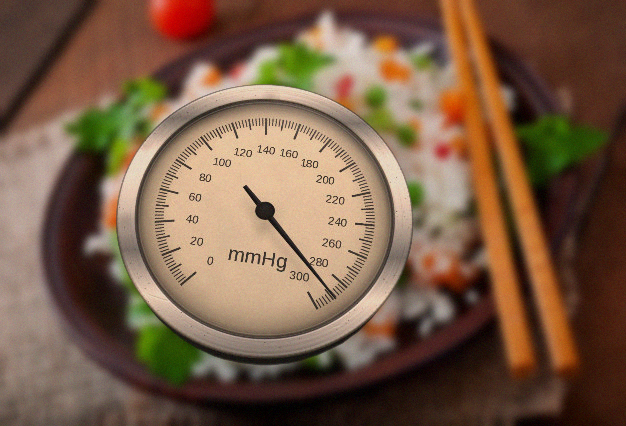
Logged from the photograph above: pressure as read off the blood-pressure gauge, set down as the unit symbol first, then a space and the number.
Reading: mmHg 290
